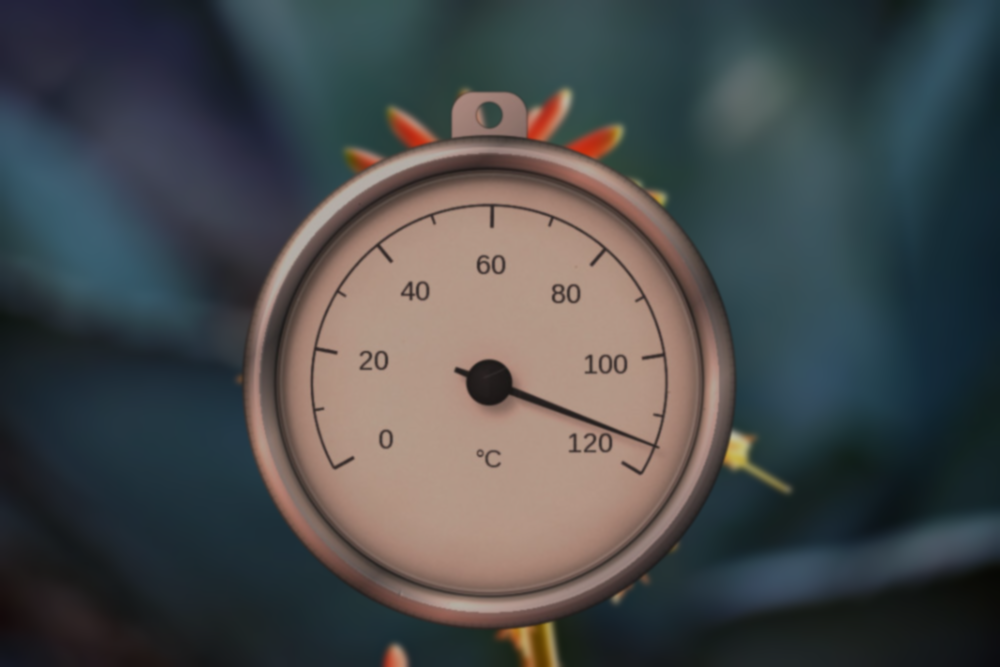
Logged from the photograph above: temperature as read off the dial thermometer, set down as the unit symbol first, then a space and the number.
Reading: °C 115
